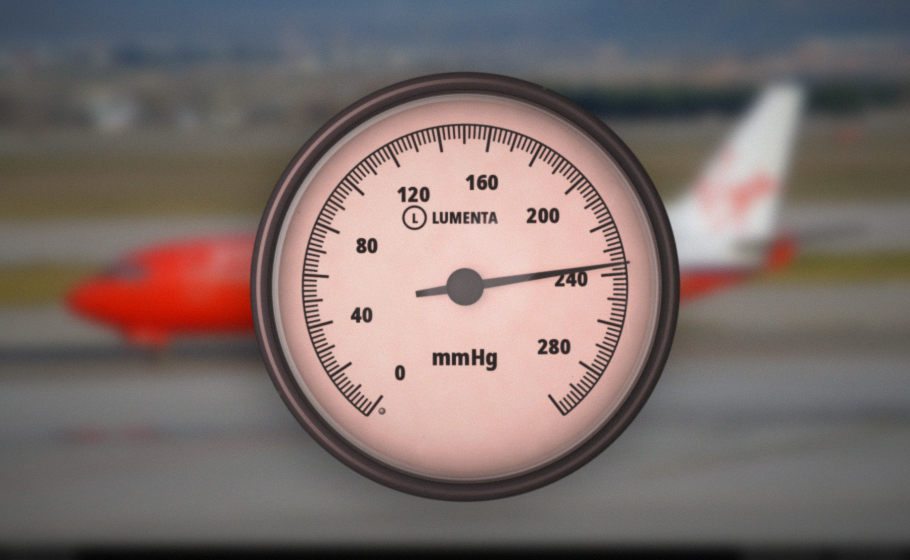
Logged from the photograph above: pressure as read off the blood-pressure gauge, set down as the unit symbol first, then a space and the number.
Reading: mmHg 236
